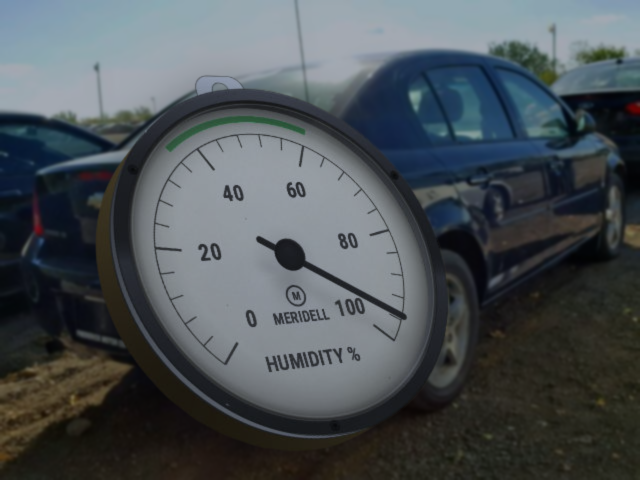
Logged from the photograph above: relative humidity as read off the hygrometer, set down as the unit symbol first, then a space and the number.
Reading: % 96
